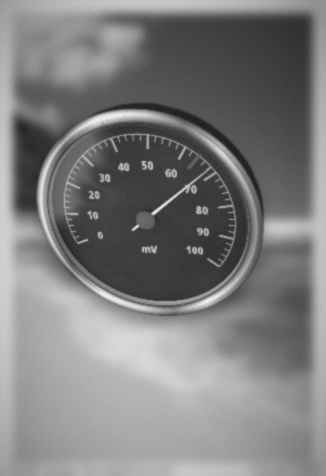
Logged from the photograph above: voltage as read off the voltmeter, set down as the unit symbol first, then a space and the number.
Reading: mV 68
